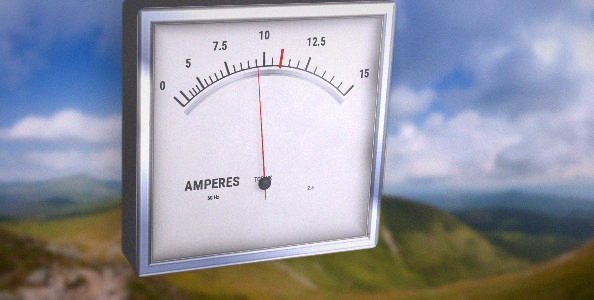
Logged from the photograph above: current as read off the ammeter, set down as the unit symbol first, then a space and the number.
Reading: A 9.5
